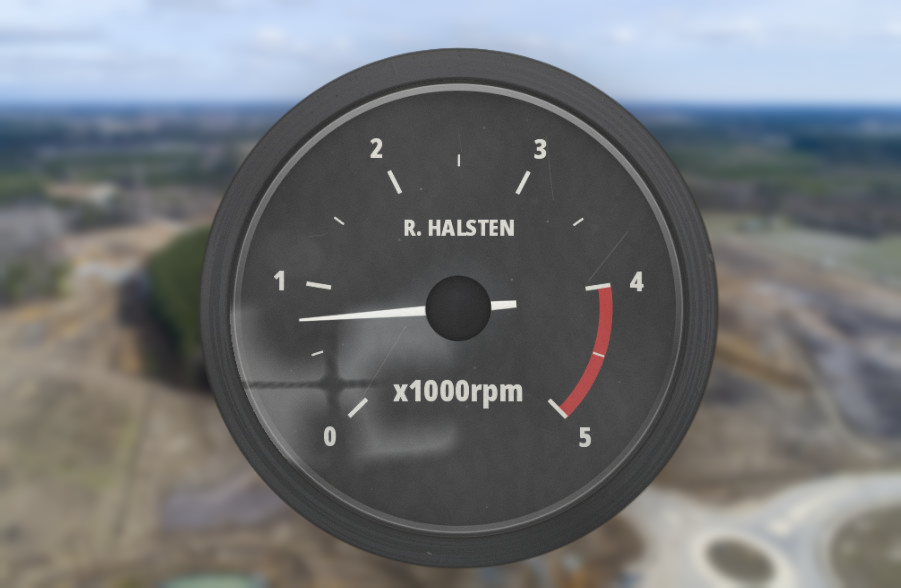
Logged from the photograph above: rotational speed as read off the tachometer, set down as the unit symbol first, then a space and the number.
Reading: rpm 750
